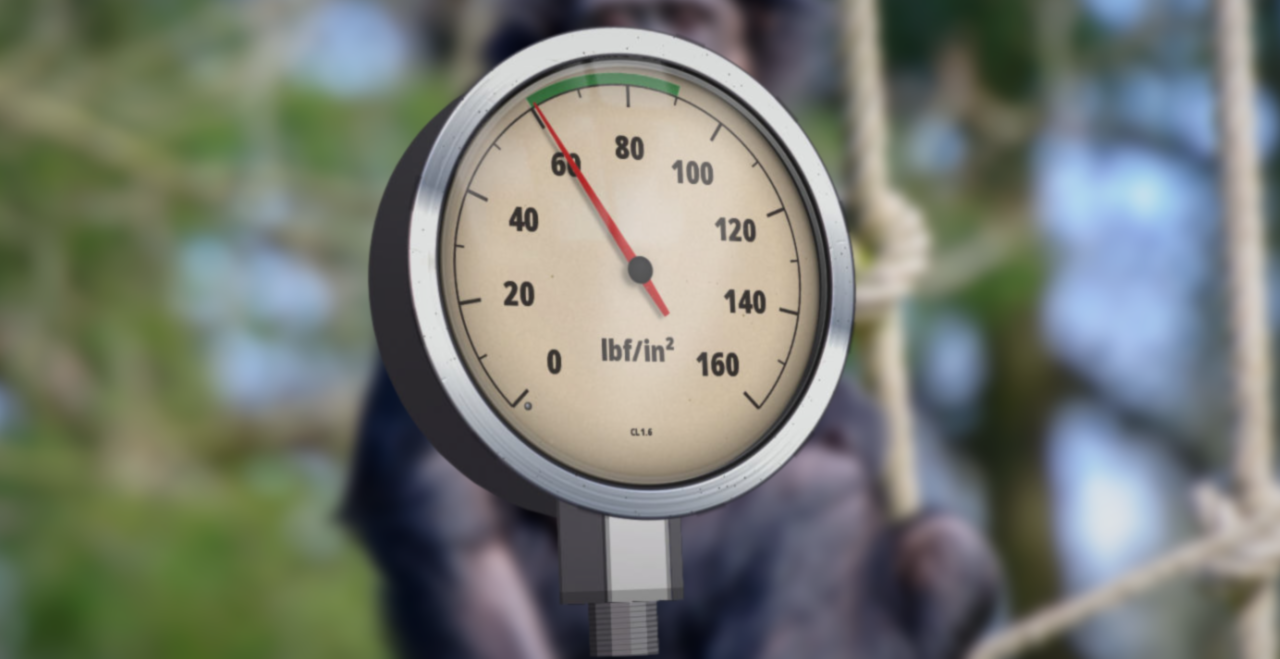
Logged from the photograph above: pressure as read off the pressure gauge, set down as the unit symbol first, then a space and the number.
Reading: psi 60
